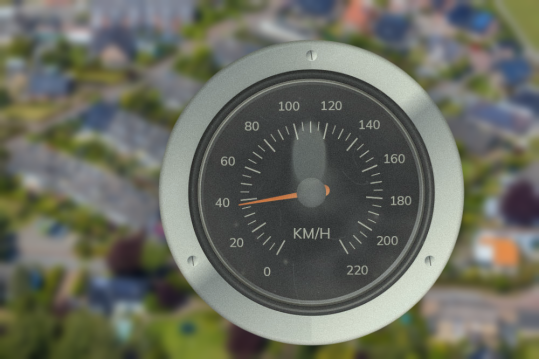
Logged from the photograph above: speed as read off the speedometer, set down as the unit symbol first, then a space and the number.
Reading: km/h 37.5
